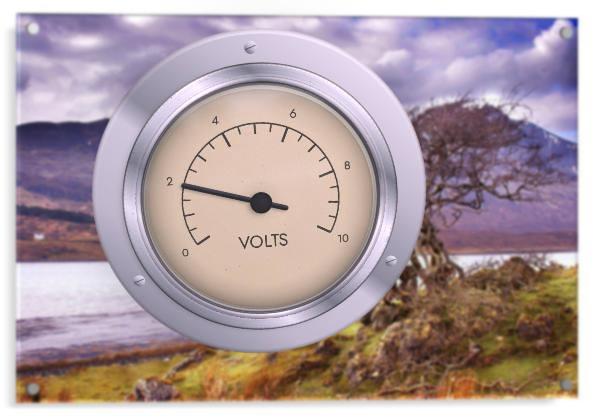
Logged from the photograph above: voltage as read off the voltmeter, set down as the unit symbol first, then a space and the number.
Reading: V 2
